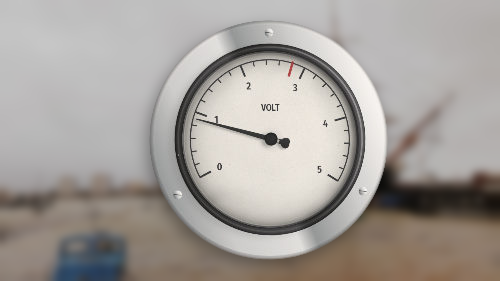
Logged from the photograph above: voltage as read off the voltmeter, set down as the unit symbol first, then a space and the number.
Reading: V 0.9
